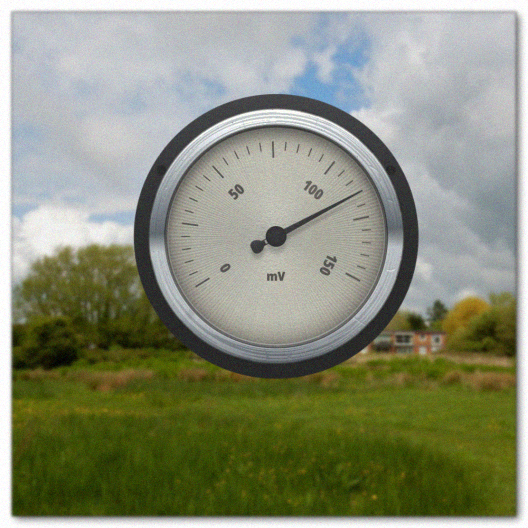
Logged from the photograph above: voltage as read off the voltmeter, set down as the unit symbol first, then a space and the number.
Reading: mV 115
